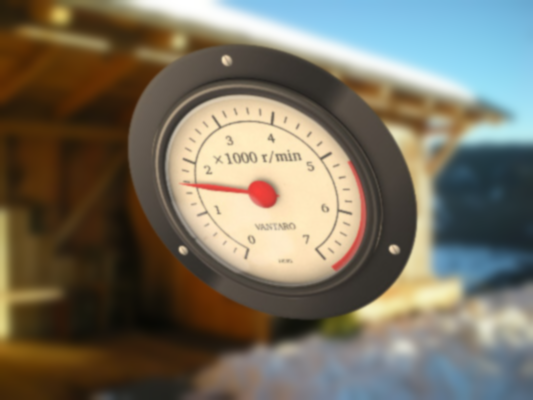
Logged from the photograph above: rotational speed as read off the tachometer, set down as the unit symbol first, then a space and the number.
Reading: rpm 1600
